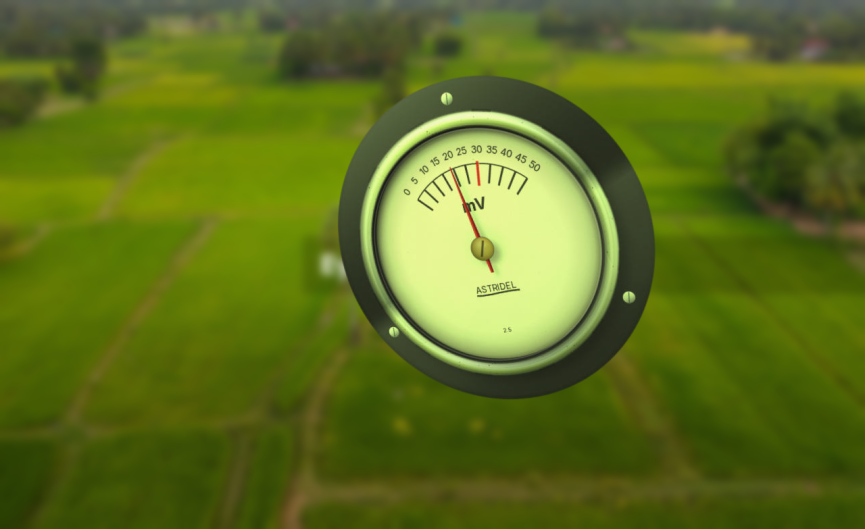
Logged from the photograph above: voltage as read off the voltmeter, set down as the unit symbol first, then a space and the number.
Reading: mV 20
